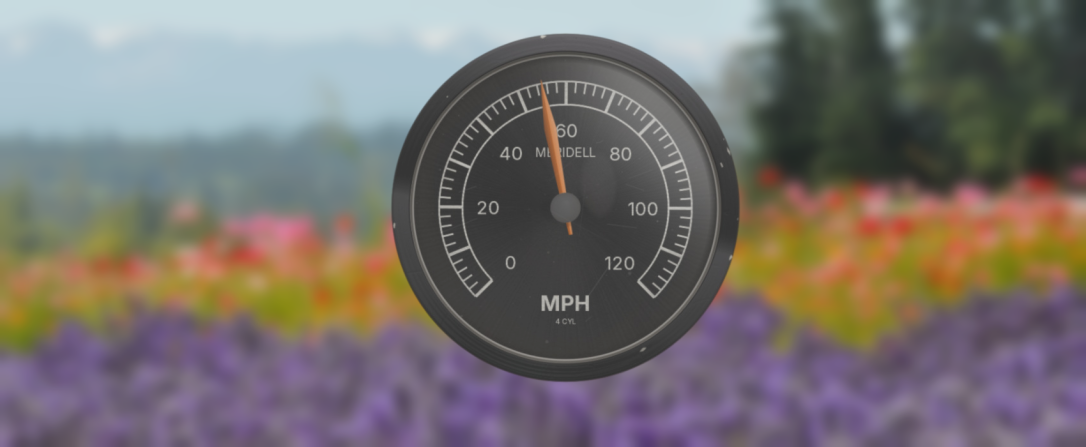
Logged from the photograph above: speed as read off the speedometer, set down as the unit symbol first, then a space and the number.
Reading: mph 55
